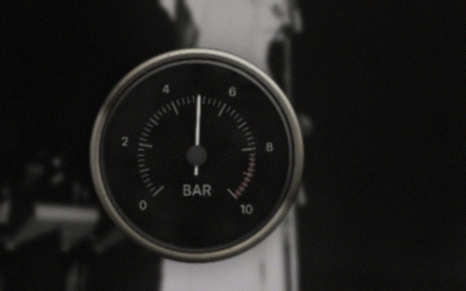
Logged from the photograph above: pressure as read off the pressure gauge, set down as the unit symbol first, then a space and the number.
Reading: bar 5
